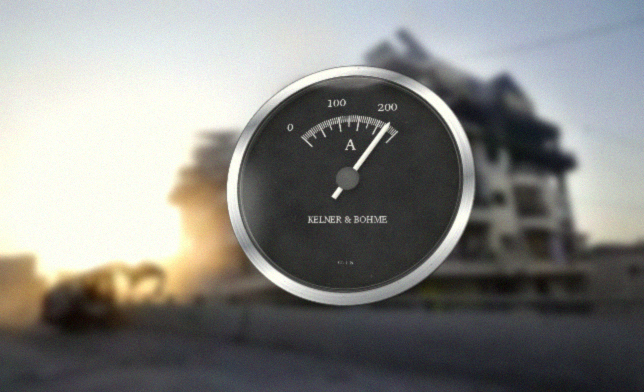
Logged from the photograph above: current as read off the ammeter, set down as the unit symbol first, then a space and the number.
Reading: A 225
